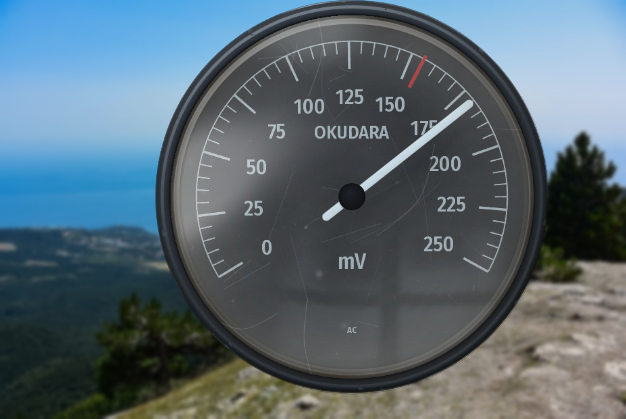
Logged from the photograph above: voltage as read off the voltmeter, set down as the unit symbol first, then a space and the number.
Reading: mV 180
